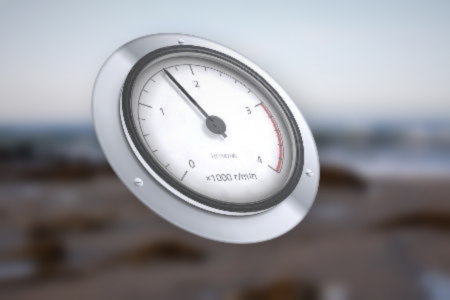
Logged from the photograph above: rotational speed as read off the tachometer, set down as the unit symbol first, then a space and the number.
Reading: rpm 1600
